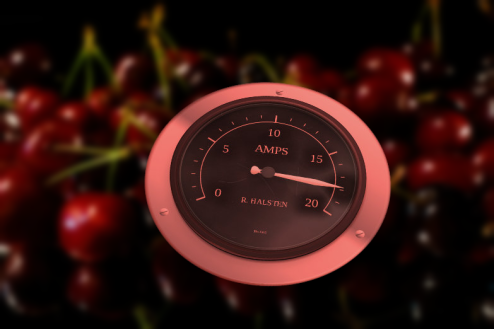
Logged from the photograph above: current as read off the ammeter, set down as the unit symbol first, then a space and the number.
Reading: A 18
